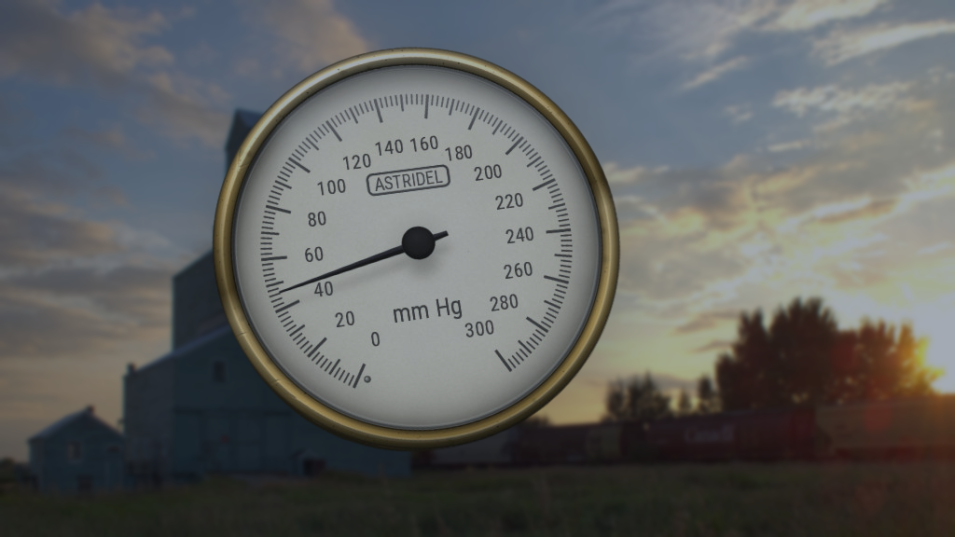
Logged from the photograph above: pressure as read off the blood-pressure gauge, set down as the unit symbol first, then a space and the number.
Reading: mmHg 46
